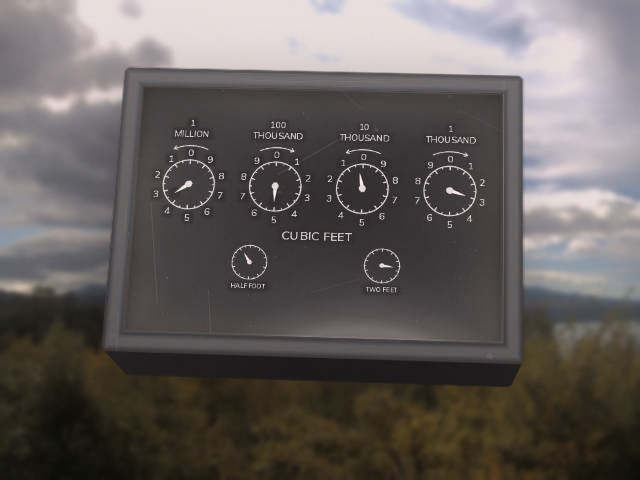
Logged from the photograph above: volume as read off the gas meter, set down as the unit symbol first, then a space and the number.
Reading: ft³ 350300
